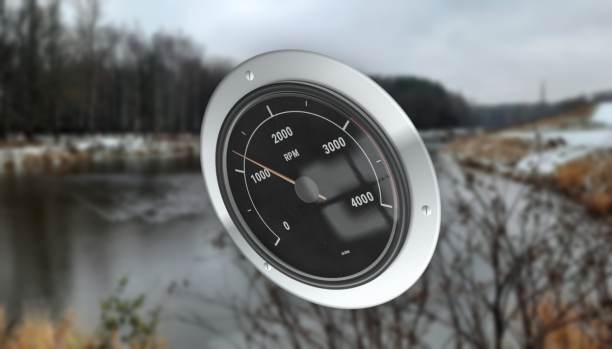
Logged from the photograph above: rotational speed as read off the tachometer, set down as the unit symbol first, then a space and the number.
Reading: rpm 1250
